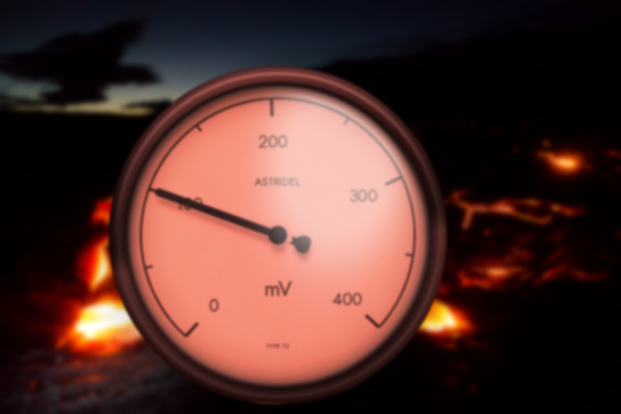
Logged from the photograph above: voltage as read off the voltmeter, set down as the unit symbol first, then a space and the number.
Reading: mV 100
